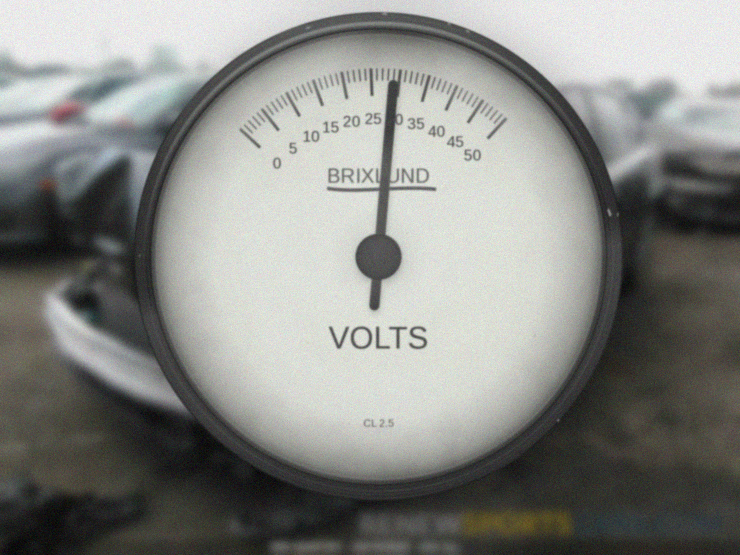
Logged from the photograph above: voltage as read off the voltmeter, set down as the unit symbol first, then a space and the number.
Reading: V 29
